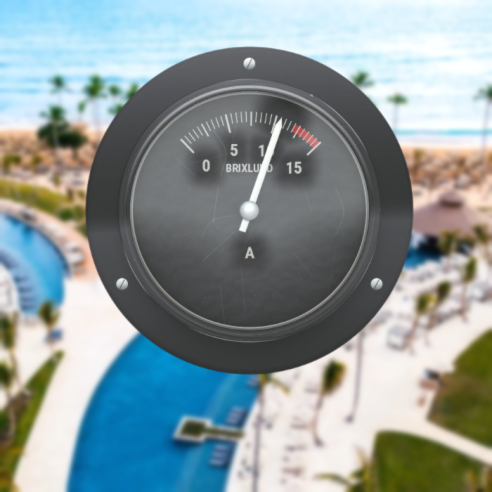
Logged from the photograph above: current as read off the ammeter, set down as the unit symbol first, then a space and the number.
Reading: A 10.5
